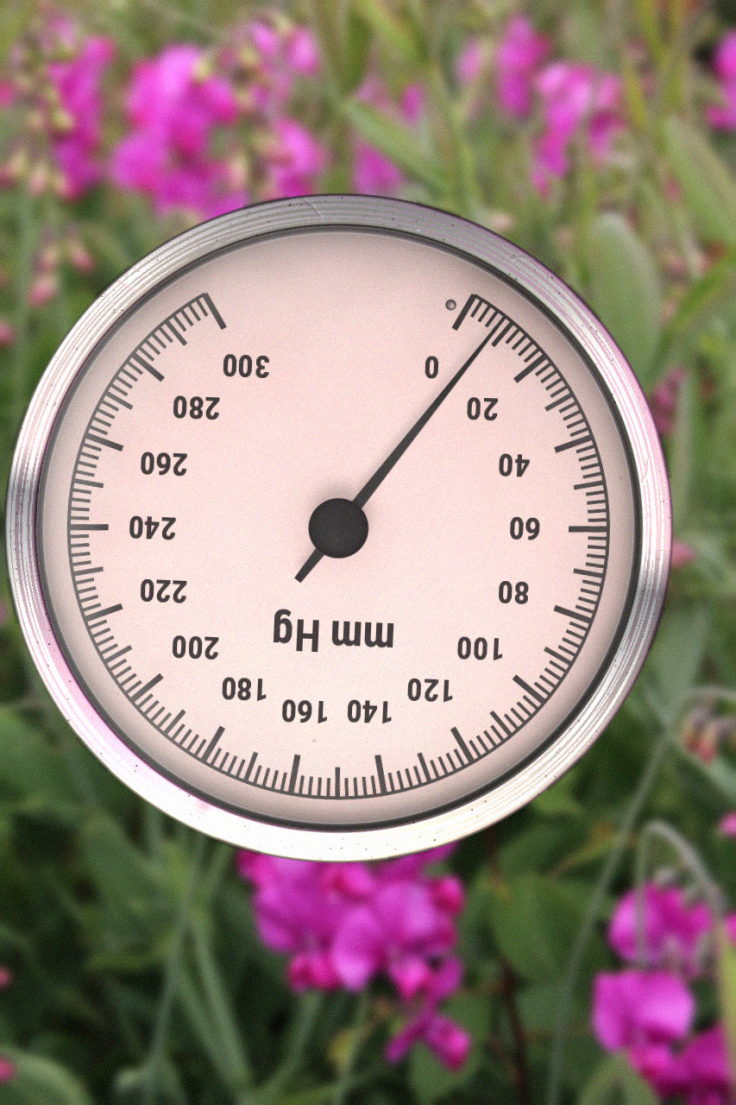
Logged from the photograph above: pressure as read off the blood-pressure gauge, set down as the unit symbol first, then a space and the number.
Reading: mmHg 8
